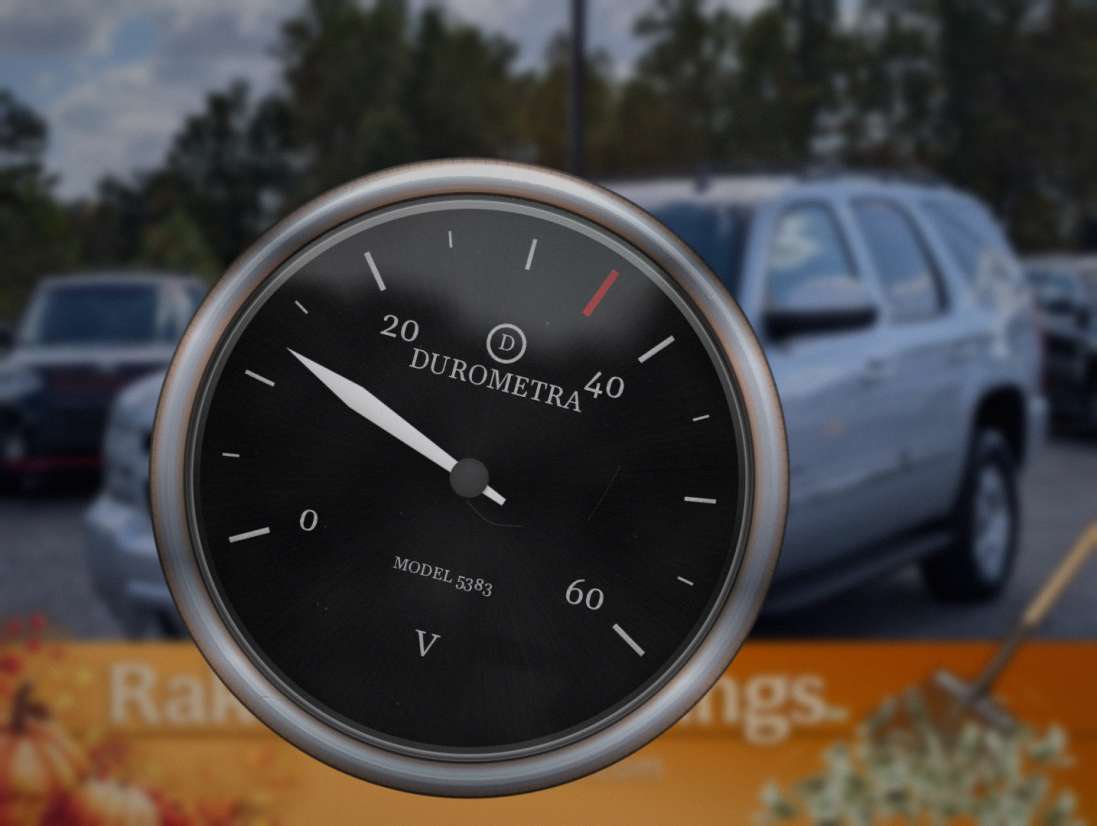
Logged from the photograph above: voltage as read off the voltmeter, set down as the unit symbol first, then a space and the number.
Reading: V 12.5
